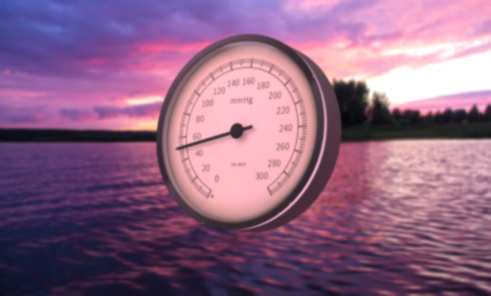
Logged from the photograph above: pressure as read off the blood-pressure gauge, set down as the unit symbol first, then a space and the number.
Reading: mmHg 50
